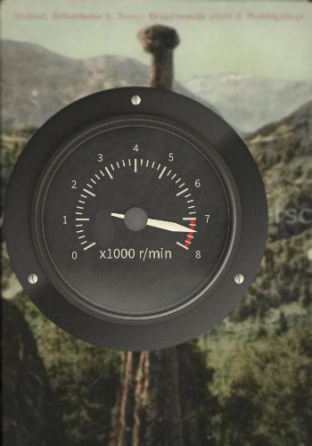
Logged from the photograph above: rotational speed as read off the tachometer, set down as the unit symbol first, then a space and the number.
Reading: rpm 7400
